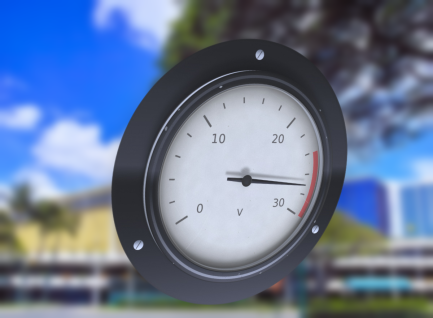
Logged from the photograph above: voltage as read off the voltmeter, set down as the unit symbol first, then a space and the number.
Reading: V 27
